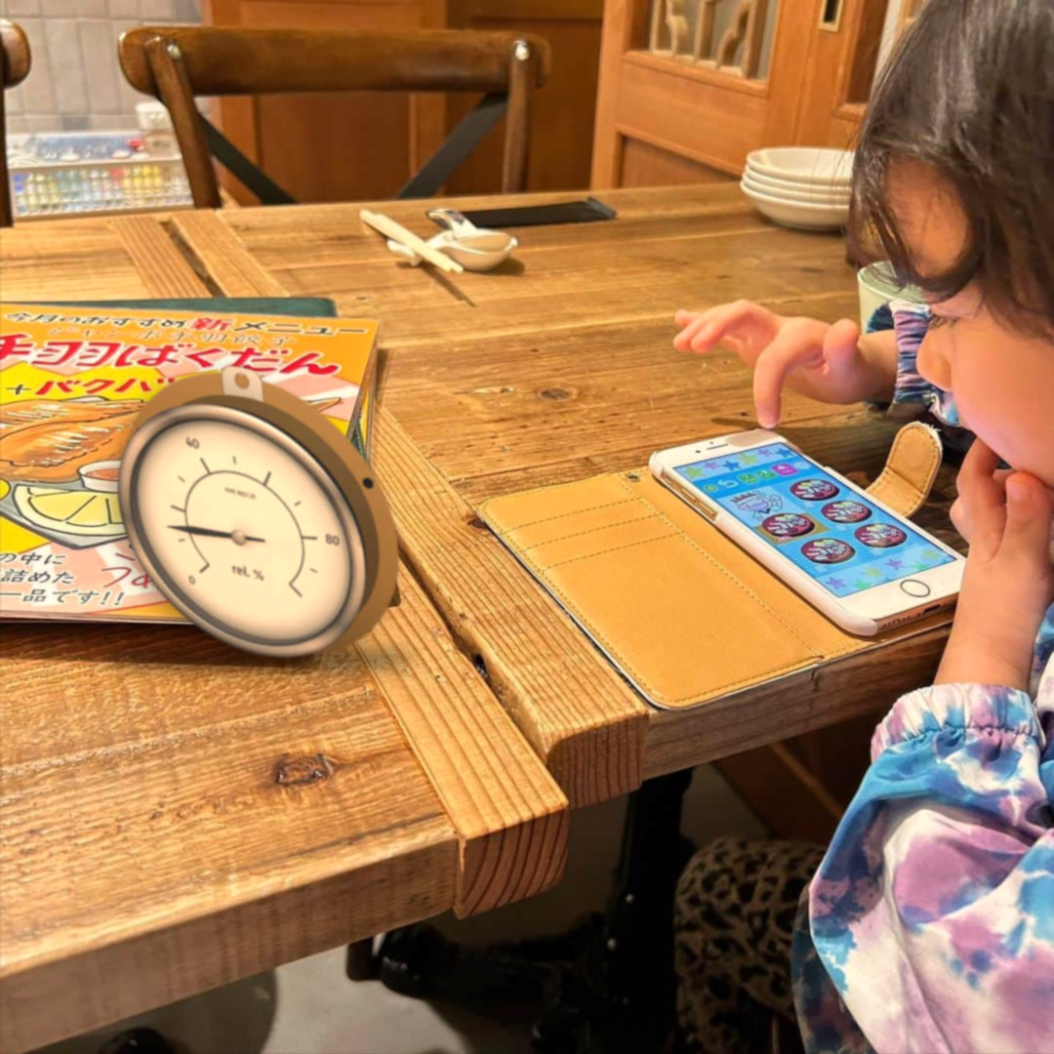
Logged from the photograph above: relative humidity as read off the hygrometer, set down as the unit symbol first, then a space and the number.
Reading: % 15
